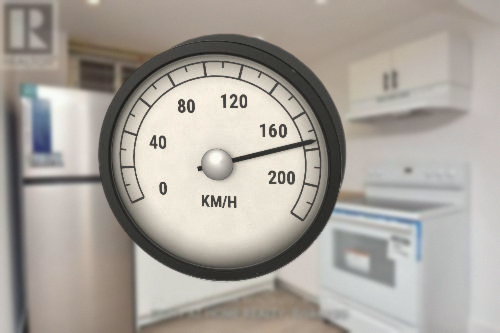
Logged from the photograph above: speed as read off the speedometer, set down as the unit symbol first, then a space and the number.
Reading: km/h 175
